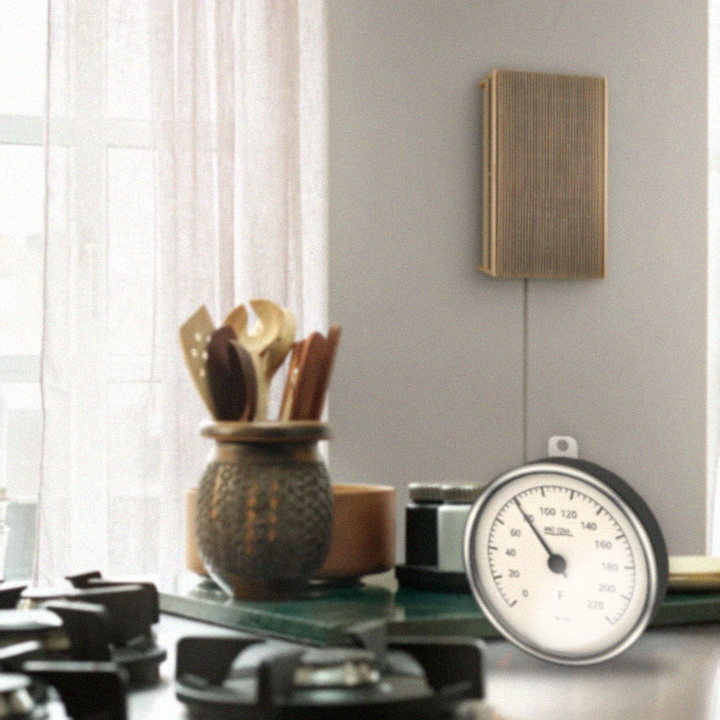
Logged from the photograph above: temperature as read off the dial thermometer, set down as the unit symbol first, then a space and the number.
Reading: °F 80
